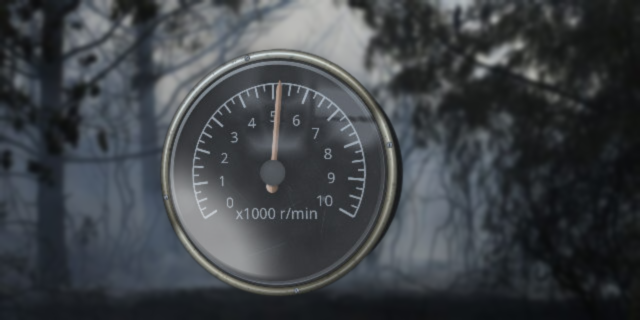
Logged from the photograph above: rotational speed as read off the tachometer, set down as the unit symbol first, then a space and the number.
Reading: rpm 5250
